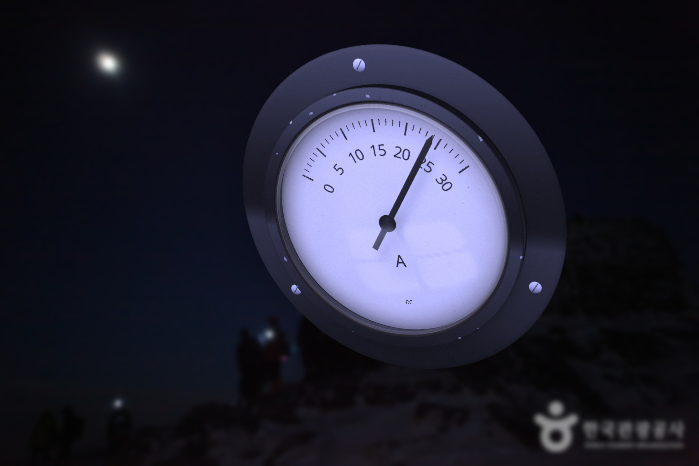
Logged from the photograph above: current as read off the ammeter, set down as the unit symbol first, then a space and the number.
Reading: A 24
